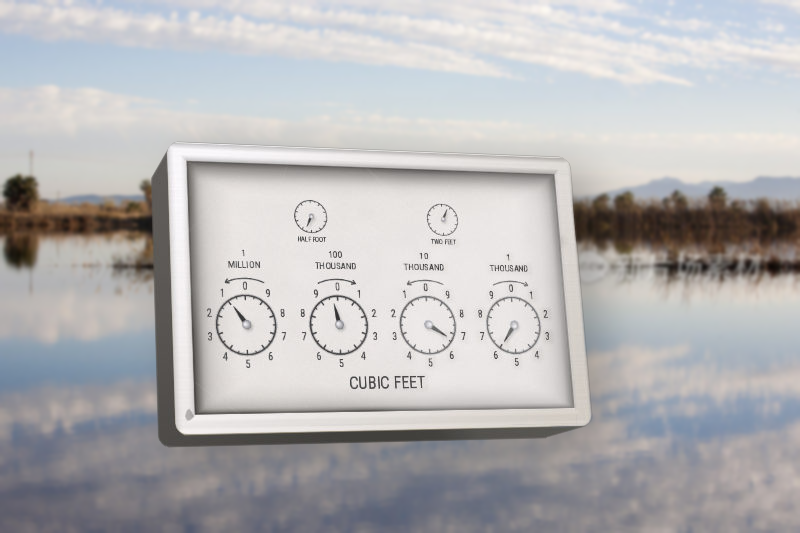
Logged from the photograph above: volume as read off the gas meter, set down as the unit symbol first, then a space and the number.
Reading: ft³ 96600
